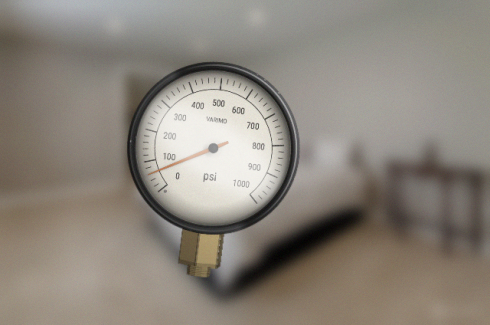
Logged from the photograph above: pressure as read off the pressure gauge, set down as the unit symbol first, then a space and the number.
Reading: psi 60
